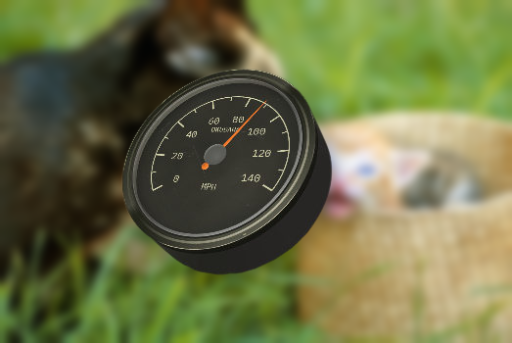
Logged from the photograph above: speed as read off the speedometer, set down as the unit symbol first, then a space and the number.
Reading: mph 90
